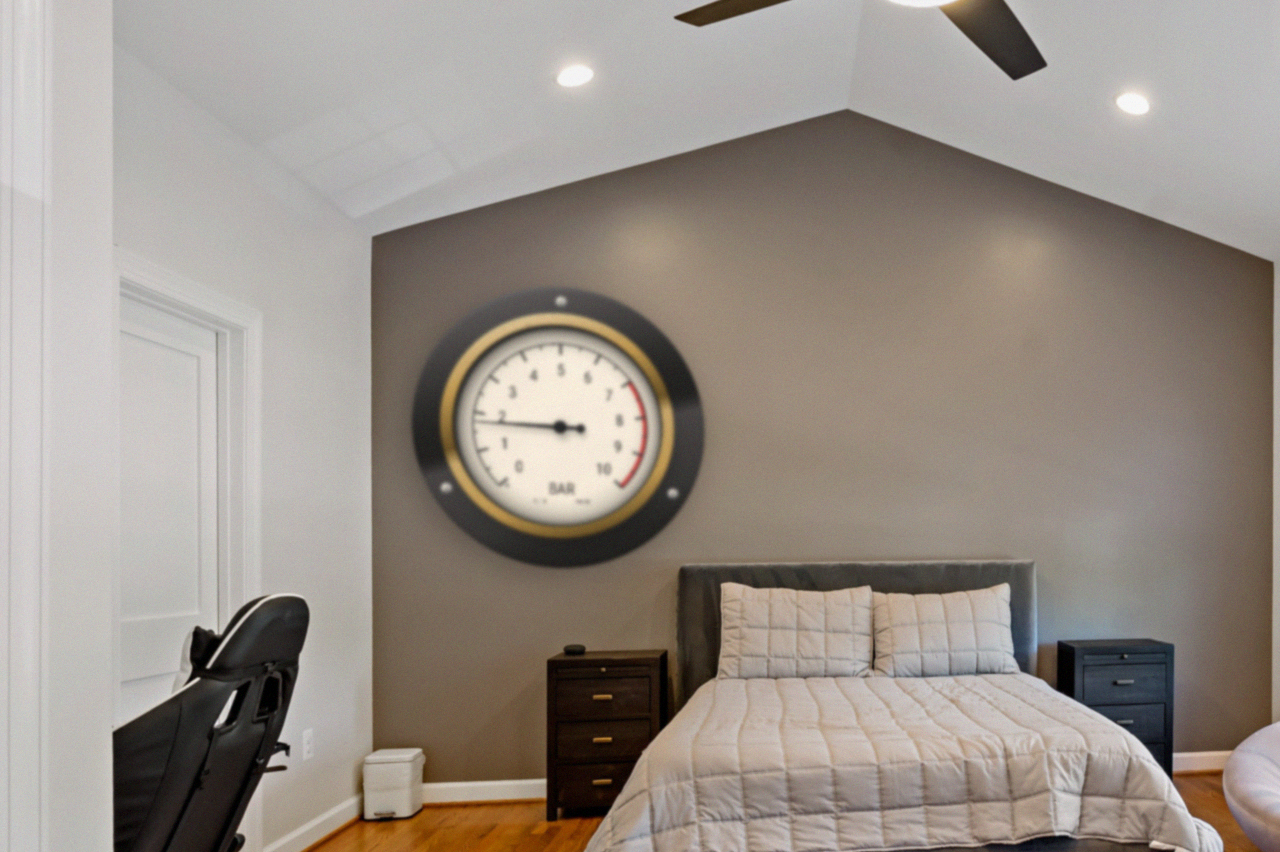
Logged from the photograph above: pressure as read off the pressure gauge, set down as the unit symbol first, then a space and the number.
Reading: bar 1.75
